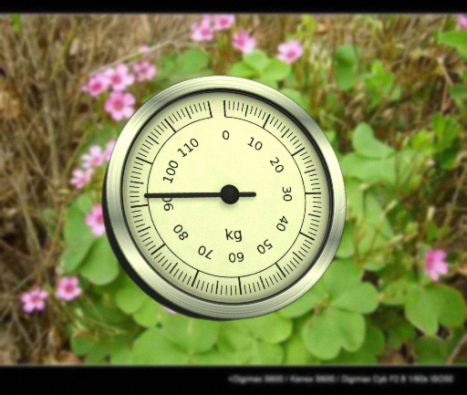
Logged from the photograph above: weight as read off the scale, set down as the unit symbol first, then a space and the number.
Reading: kg 92
